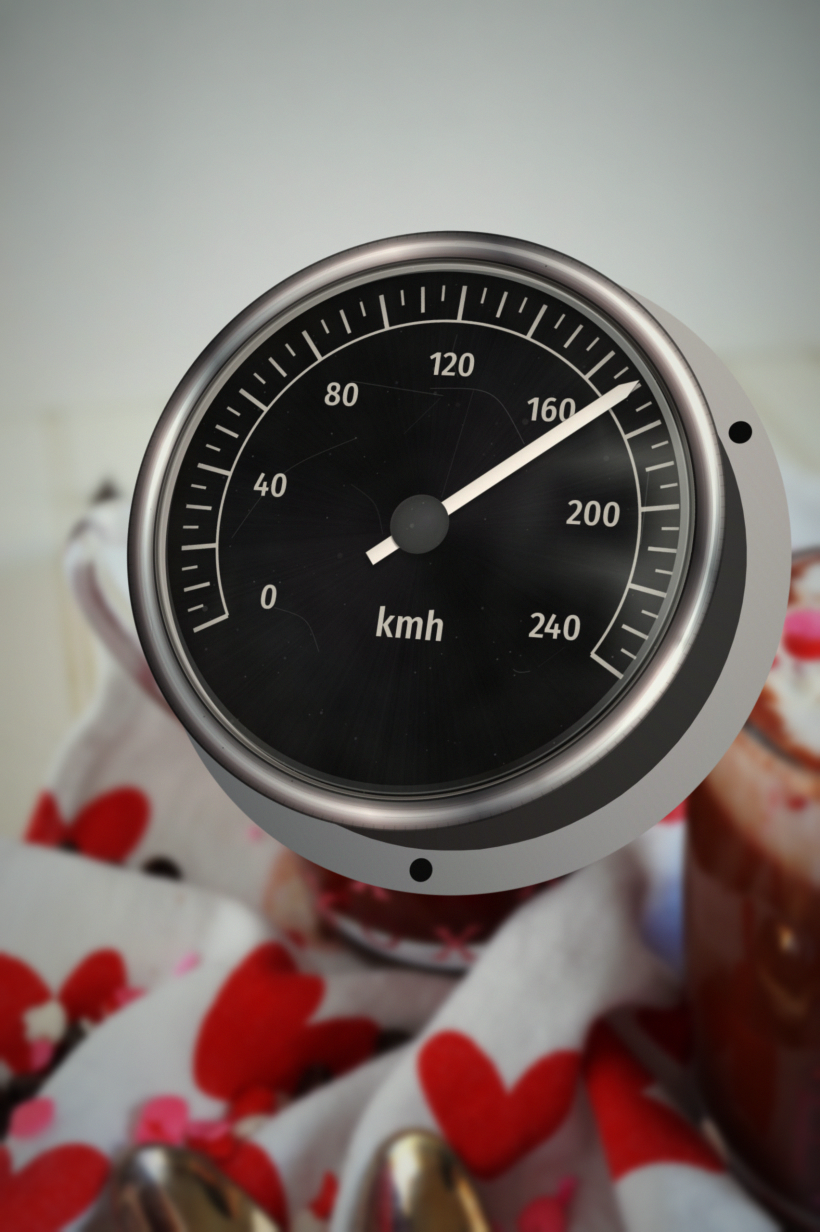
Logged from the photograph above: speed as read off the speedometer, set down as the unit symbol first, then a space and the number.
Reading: km/h 170
